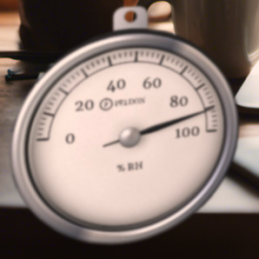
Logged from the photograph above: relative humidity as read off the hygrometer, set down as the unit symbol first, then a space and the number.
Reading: % 90
